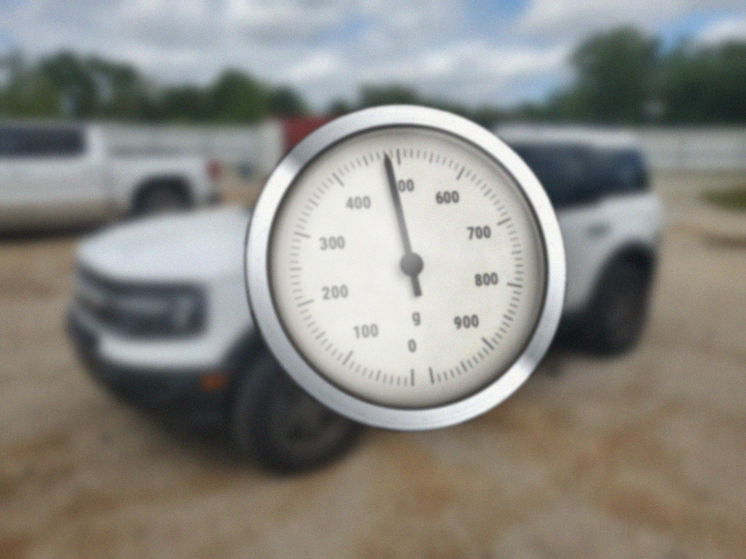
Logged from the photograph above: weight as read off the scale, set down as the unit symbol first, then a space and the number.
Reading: g 480
